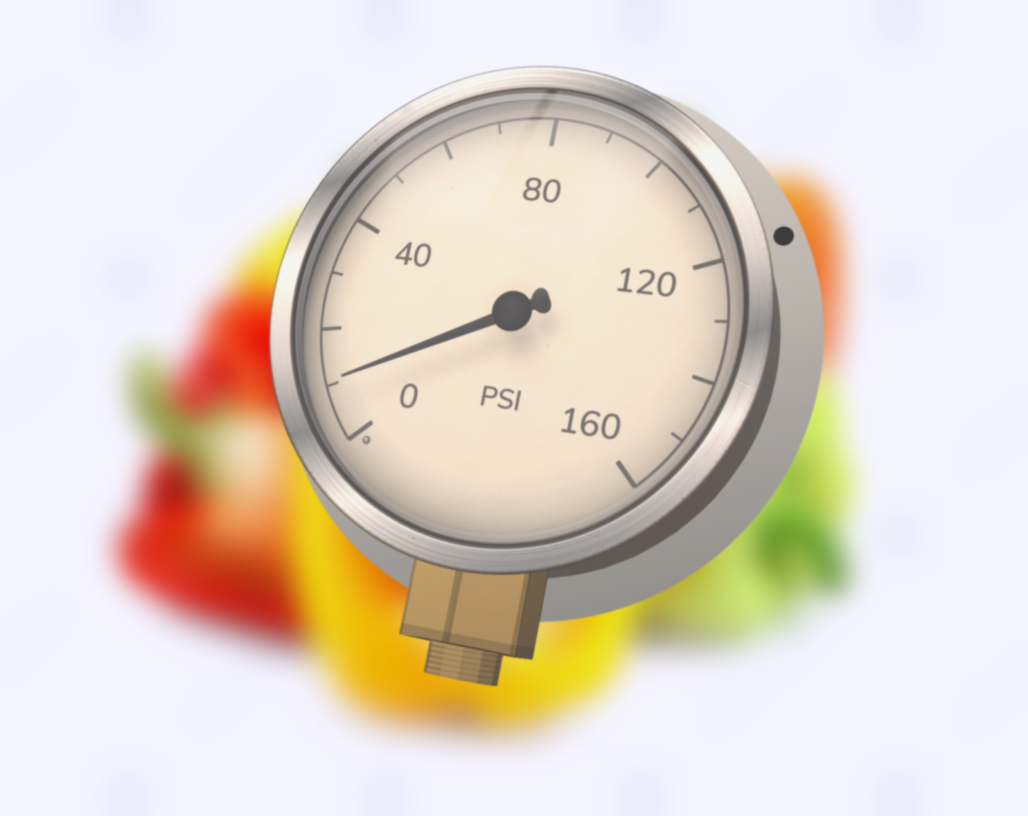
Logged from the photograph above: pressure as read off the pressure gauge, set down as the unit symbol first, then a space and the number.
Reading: psi 10
